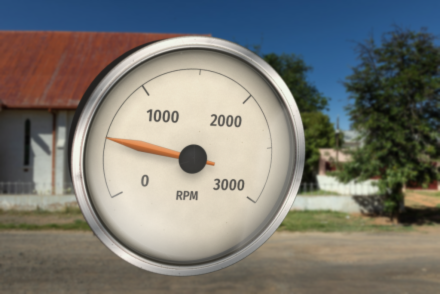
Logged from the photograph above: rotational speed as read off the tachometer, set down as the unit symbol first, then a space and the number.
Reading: rpm 500
